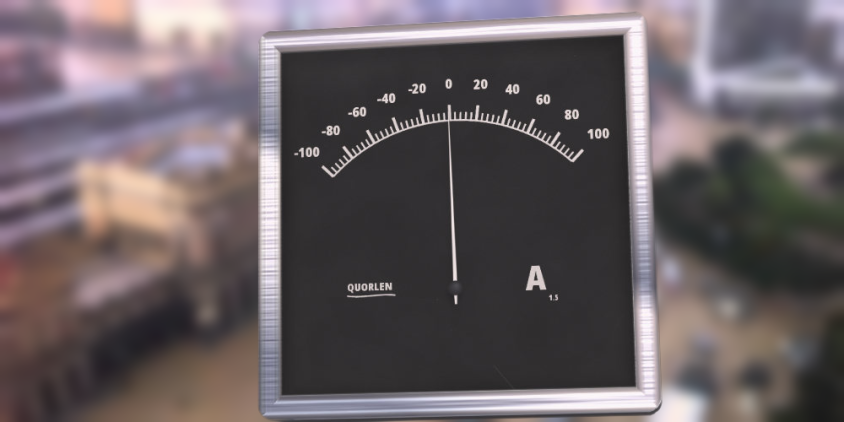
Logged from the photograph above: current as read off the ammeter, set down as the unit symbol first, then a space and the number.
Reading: A 0
